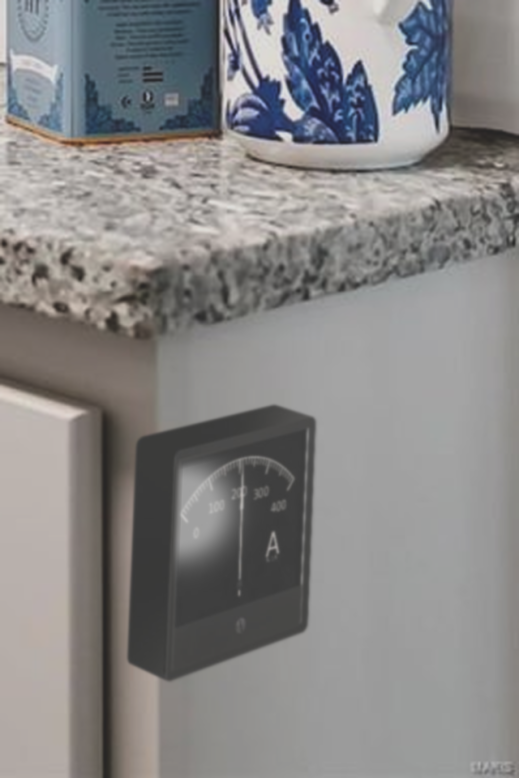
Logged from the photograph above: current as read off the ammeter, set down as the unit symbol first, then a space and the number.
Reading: A 200
